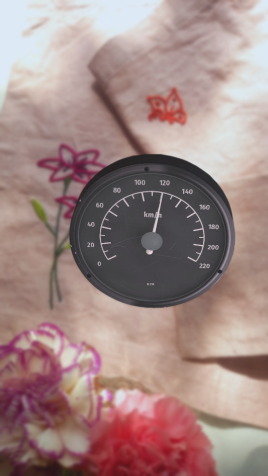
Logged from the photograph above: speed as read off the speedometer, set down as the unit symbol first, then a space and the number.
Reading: km/h 120
